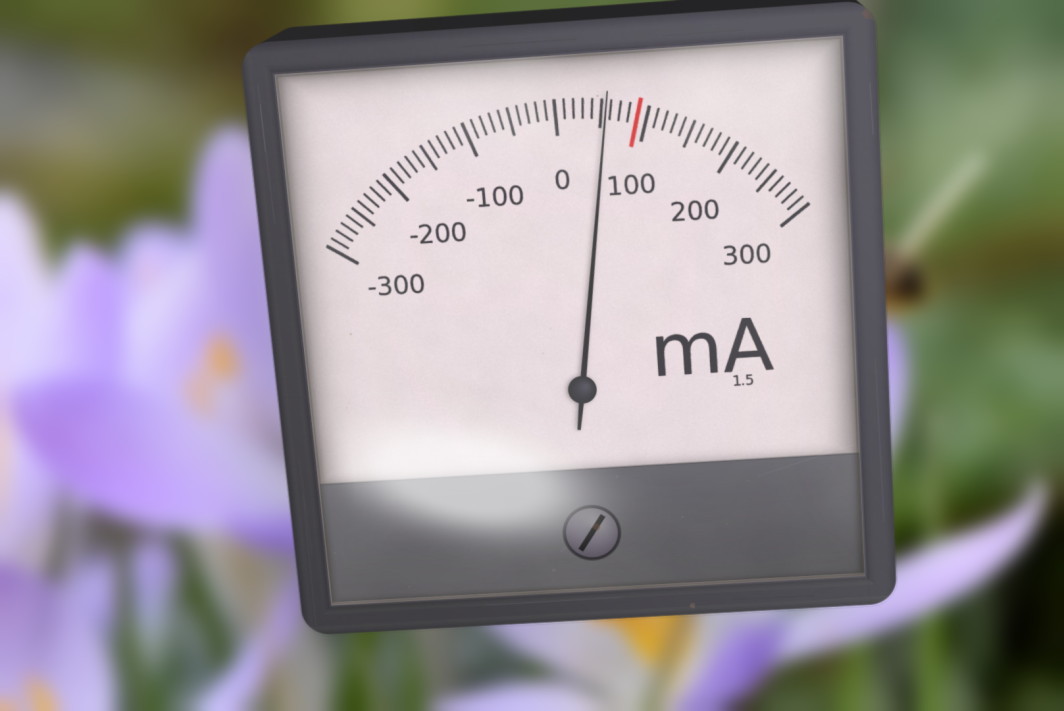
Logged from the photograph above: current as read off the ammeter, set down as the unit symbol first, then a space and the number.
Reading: mA 55
